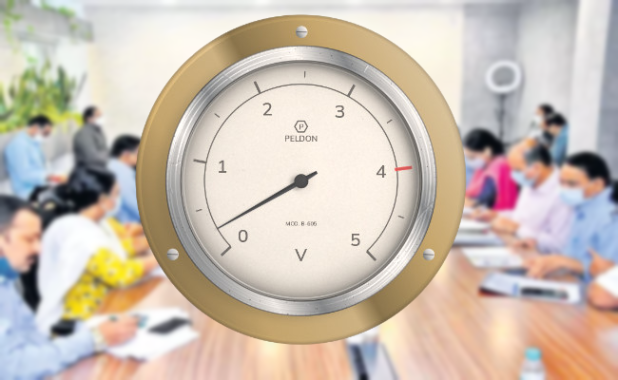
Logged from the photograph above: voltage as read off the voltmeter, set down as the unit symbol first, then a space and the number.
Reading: V 0.25
